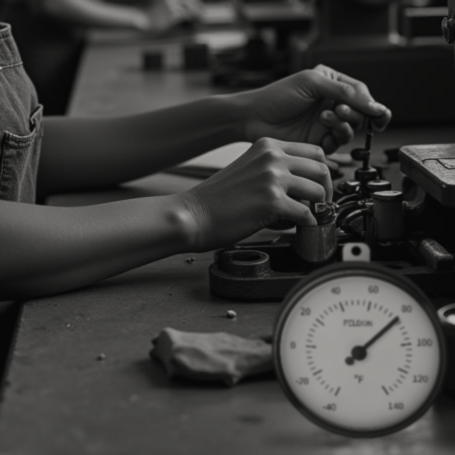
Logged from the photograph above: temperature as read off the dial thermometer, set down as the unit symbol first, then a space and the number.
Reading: °F 80
